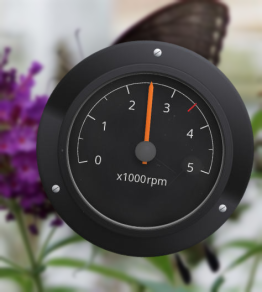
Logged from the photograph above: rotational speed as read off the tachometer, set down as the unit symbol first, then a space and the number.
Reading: rpm 2500
